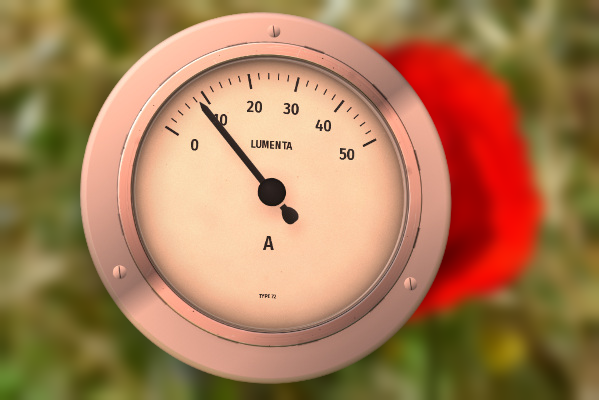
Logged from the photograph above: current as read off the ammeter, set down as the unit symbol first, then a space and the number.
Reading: A 8
